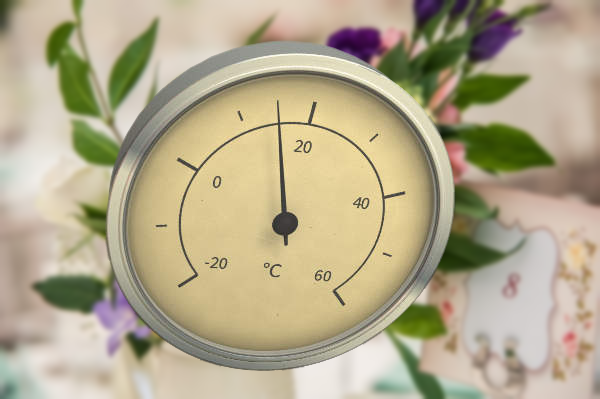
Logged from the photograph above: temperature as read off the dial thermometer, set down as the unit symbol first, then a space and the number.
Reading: °C 15
